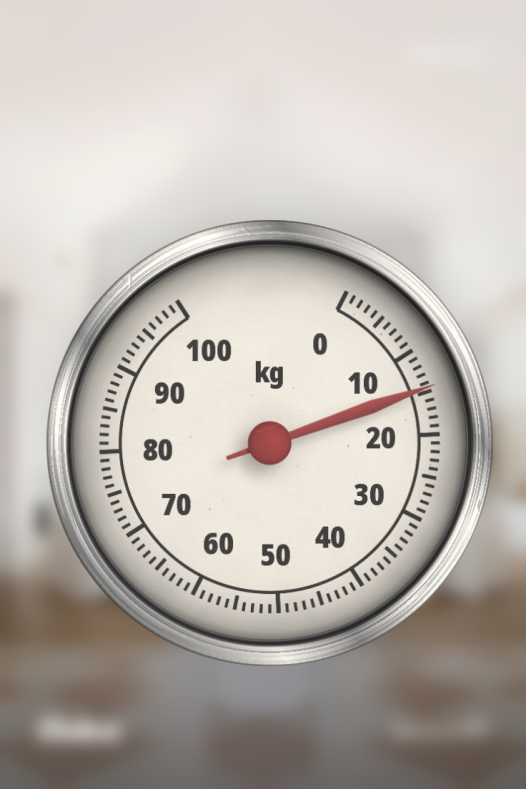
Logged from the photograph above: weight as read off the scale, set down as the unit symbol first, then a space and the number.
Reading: kg 14.5
